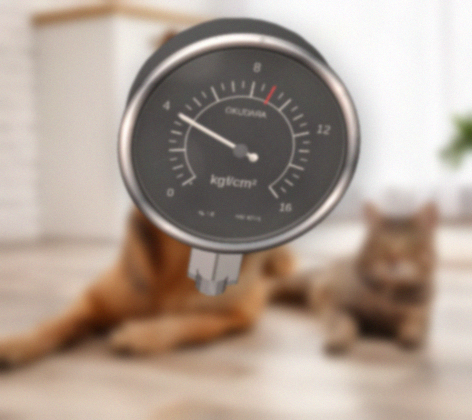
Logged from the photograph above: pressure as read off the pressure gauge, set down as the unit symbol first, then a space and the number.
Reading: kg/cm² 4
